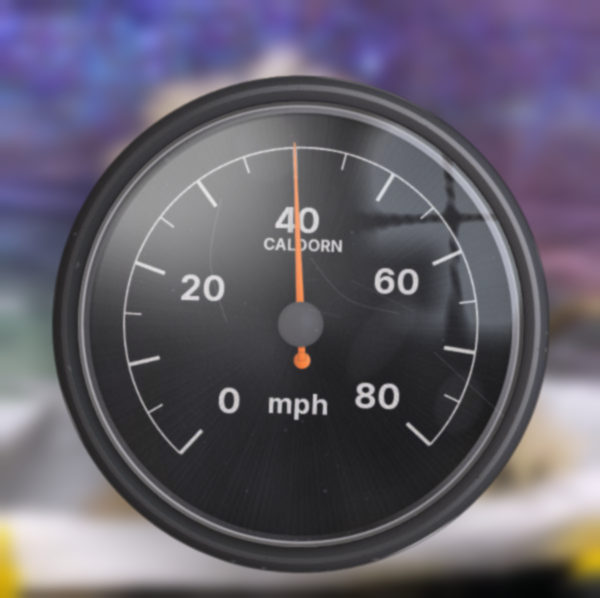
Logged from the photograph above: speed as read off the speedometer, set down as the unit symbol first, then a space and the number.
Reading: mph 40
